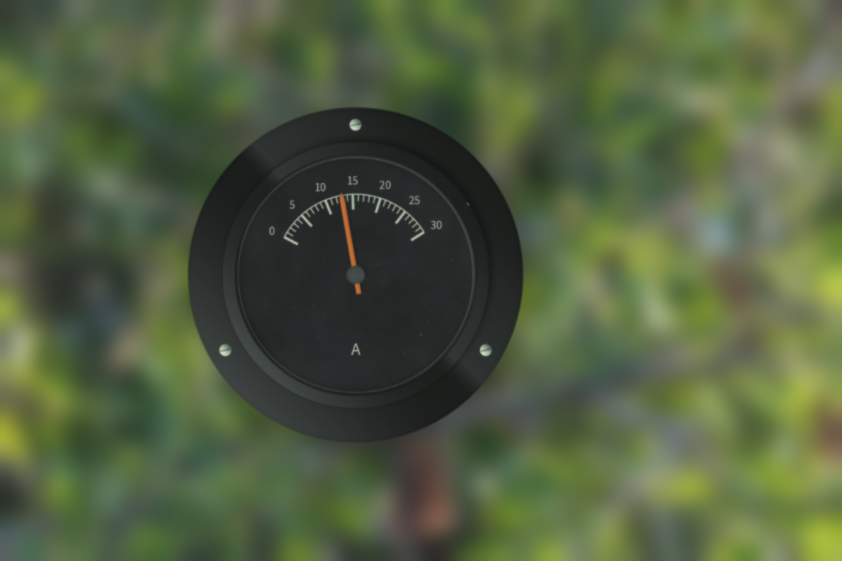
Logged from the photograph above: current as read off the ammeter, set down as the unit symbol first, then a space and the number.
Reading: A 13
